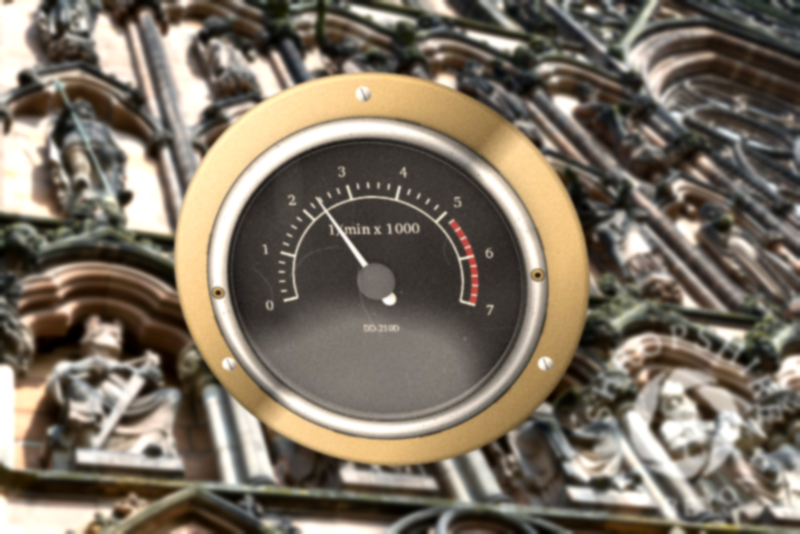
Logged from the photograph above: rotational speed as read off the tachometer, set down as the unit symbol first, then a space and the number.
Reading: rpm 2400
